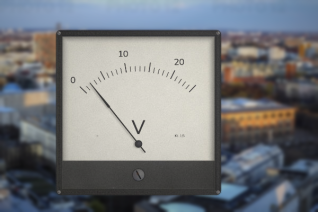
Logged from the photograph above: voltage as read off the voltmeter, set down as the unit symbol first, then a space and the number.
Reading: V 2
